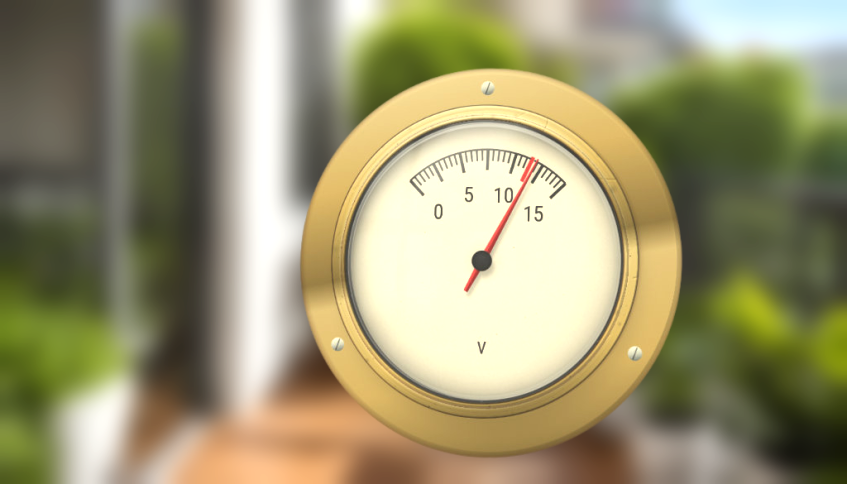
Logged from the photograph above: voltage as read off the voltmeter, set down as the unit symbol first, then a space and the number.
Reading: V 12
